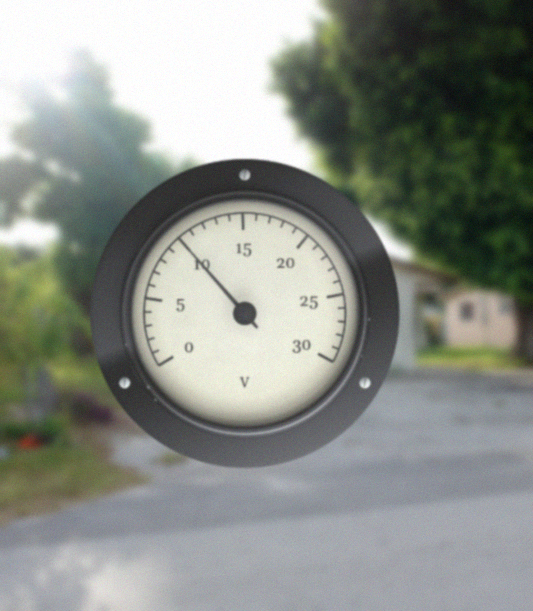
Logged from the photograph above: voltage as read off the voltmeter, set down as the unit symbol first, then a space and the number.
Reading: V 10
